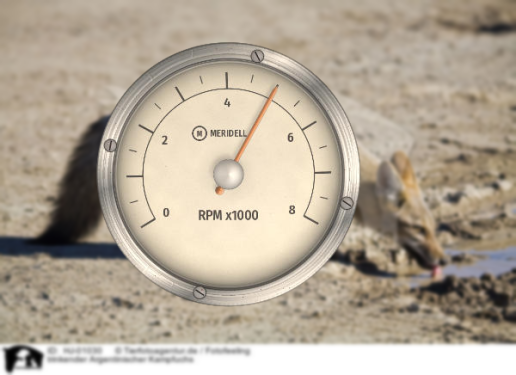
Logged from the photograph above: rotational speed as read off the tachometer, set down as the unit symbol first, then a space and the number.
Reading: rpm 5000
